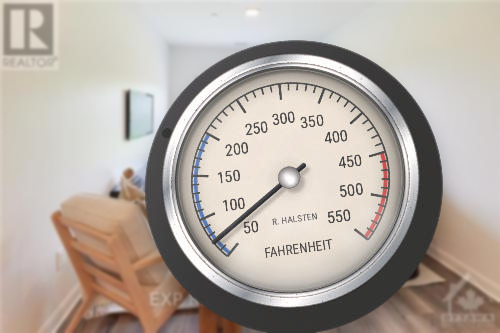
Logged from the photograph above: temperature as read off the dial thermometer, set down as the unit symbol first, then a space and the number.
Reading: °F 70
